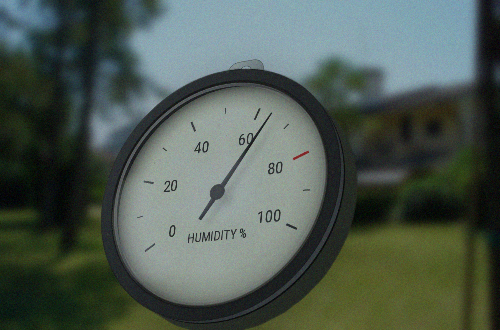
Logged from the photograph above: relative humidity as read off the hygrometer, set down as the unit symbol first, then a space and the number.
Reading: % 65
